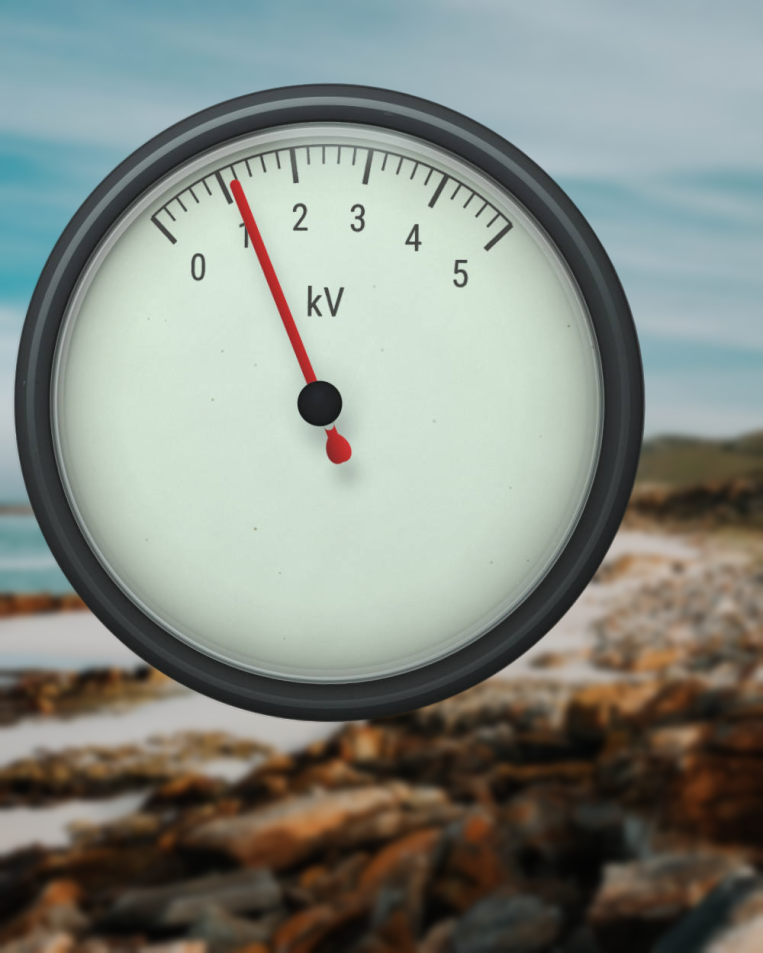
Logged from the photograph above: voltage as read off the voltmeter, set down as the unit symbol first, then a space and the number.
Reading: kV 1.2
